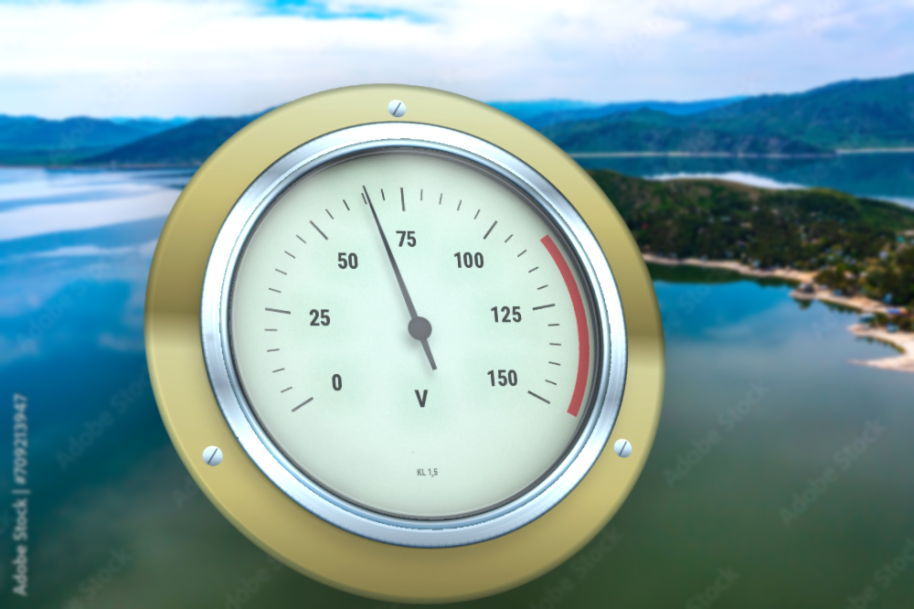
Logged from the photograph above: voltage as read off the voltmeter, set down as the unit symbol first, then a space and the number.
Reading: V 65
